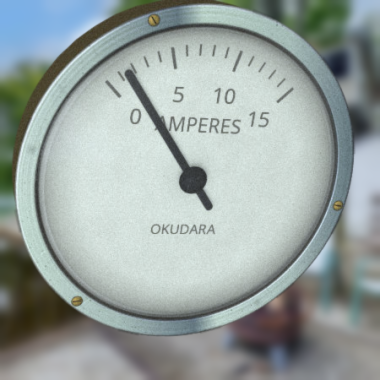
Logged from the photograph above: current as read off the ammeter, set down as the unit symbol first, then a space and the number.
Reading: A 1.5
